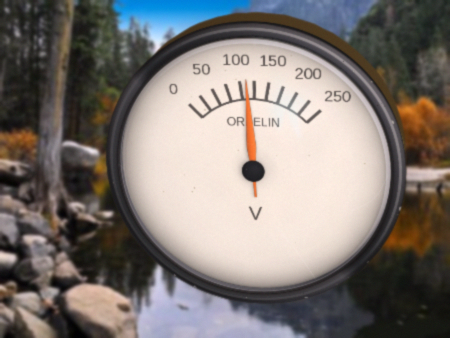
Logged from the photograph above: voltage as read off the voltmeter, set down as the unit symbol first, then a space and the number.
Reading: V 112.5
